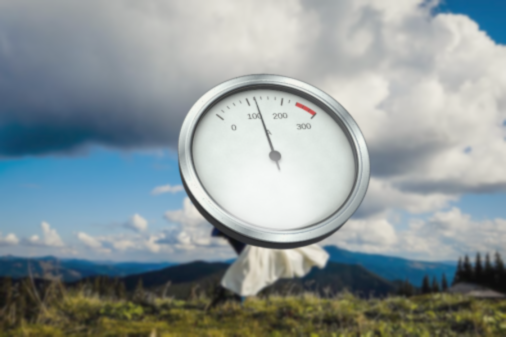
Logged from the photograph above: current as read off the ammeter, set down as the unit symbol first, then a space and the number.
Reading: A 120
